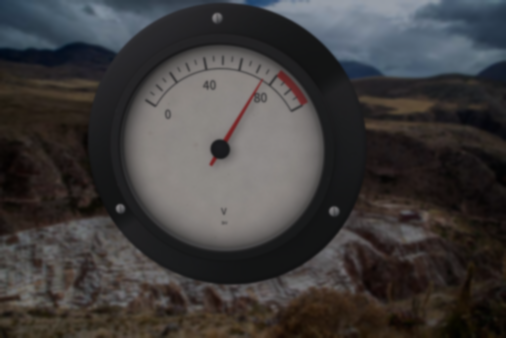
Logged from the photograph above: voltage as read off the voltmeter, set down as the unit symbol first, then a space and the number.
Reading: V 75
